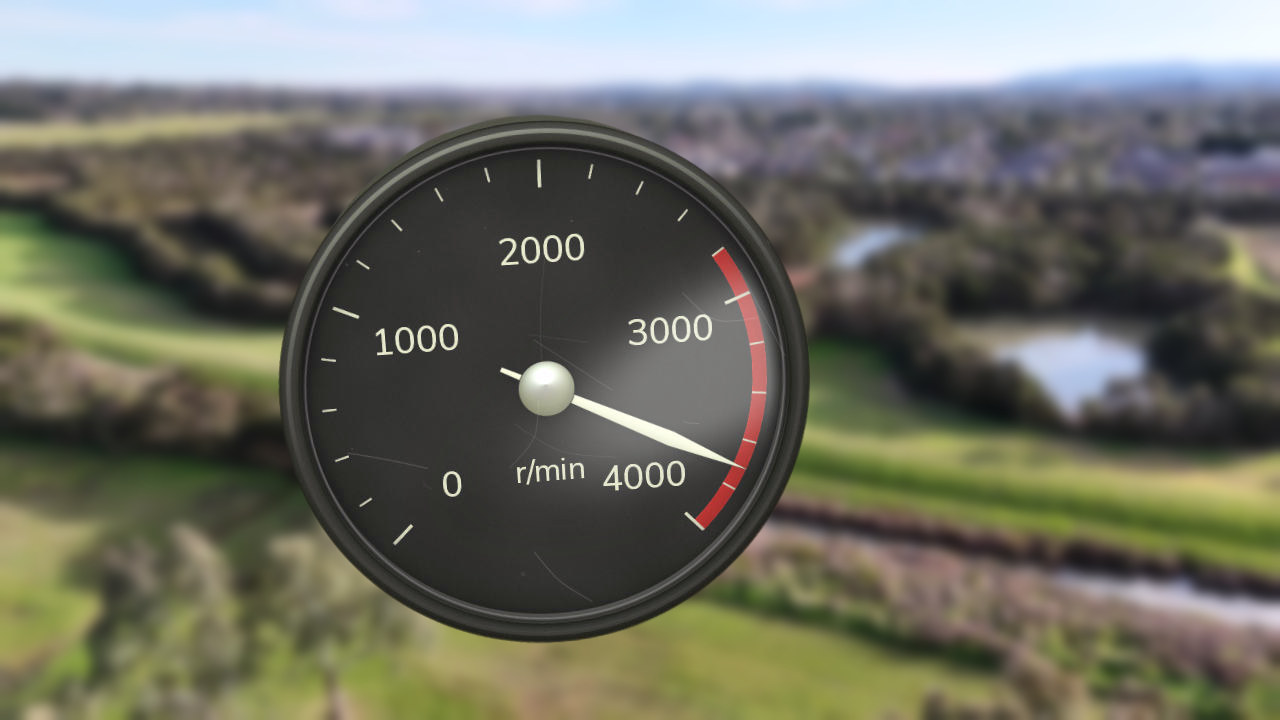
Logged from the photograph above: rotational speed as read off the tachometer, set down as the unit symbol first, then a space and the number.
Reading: rpm 3700
